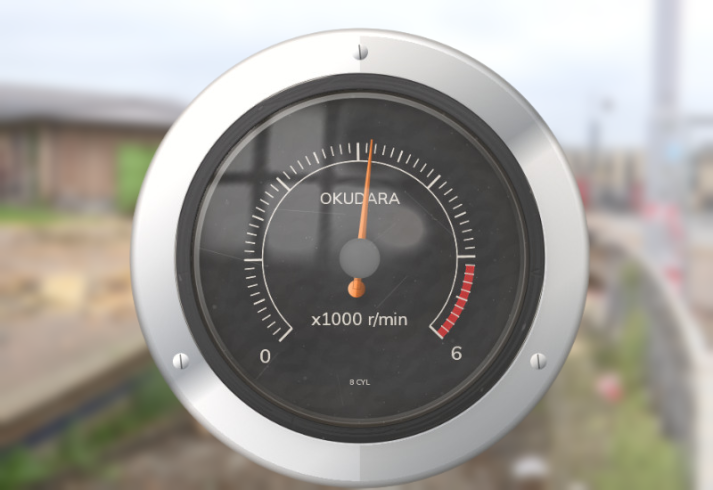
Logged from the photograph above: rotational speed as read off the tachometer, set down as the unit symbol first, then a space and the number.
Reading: rpm 3150
